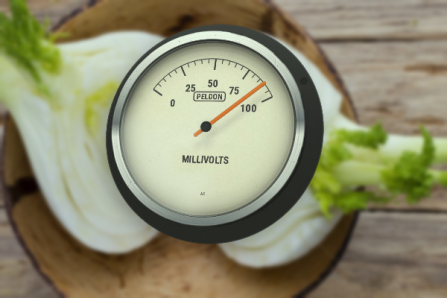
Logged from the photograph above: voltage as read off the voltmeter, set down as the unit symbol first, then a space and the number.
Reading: mV 90
